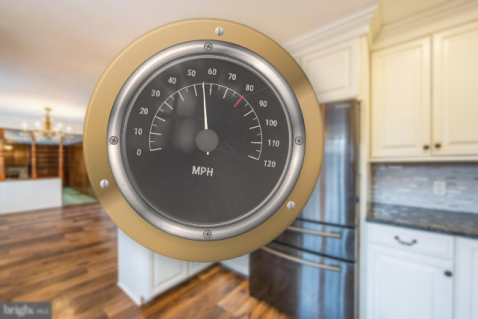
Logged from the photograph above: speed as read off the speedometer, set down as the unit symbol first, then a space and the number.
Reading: mph 55
